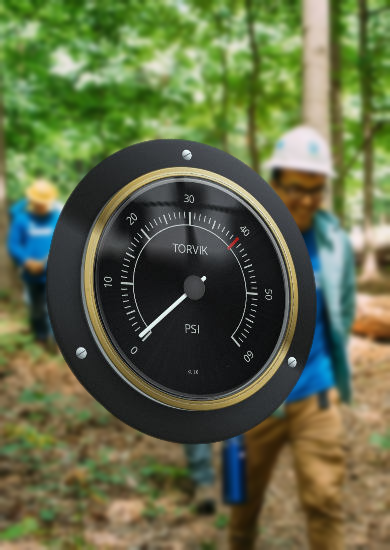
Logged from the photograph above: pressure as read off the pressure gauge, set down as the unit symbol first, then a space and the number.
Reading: psi 1
